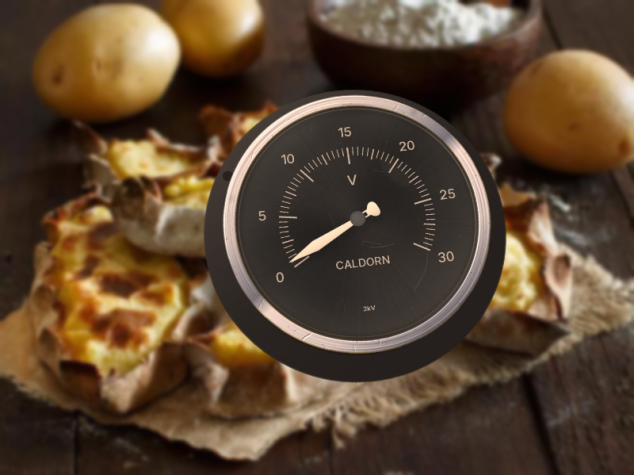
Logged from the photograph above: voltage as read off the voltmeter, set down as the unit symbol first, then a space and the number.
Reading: V 0.5
